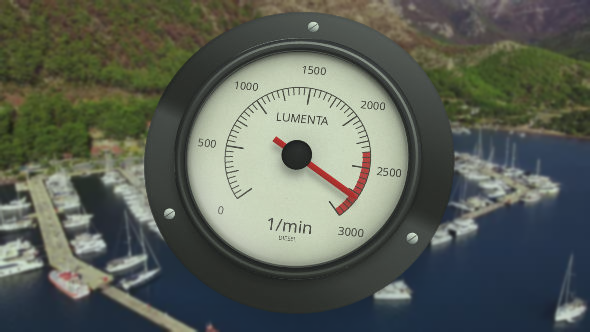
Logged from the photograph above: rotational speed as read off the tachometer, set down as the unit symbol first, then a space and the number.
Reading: rpm 2800
